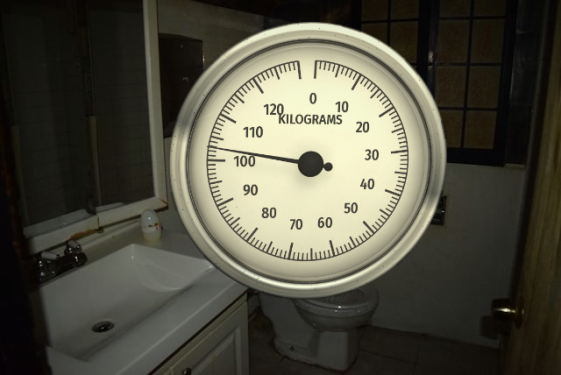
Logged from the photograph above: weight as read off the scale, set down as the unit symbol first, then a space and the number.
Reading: kg 103
